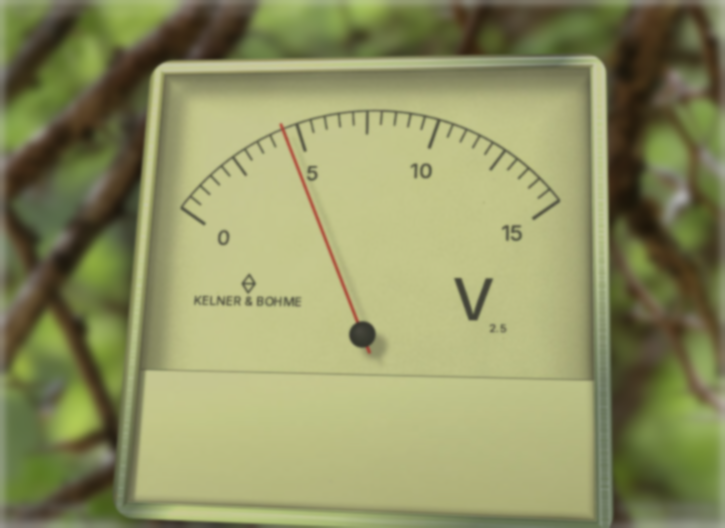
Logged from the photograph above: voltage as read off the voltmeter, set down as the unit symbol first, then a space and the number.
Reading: V 4.5
